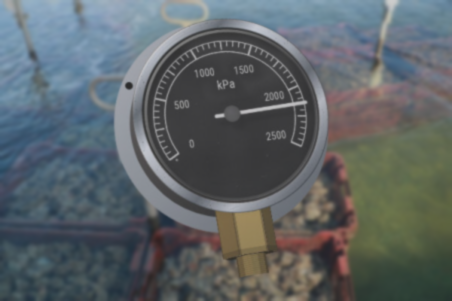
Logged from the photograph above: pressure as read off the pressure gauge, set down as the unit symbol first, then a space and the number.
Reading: kPa 2150
